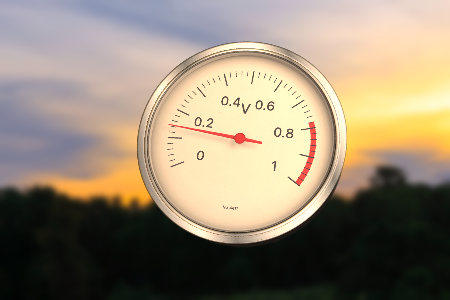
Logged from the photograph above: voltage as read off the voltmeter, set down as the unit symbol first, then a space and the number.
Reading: V 0.14
